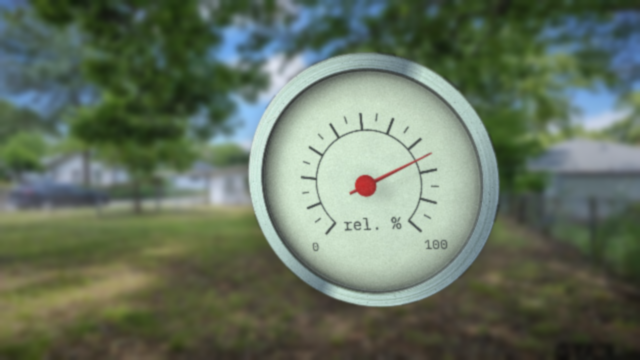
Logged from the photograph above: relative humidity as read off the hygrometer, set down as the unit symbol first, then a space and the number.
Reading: % 75
